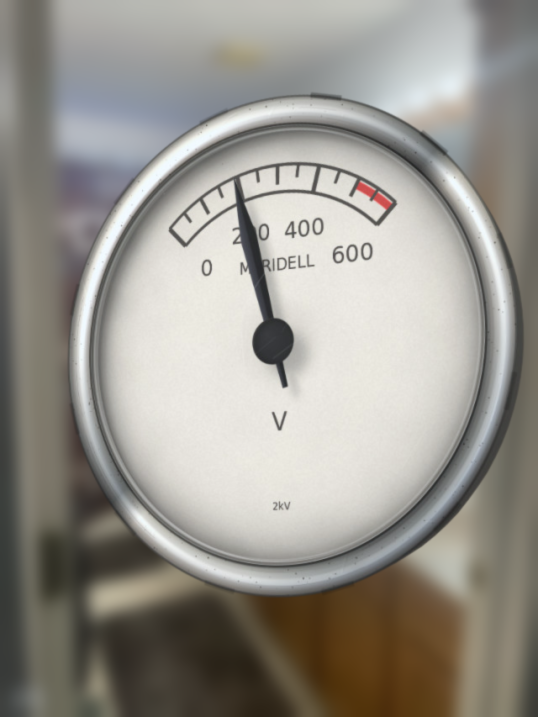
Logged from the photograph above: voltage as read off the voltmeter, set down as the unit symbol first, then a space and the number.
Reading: V 200
